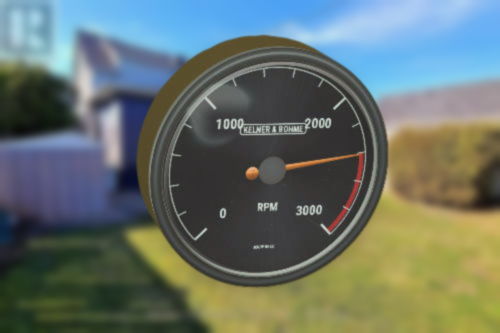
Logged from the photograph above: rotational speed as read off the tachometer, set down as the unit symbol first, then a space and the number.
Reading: rpm 2400
